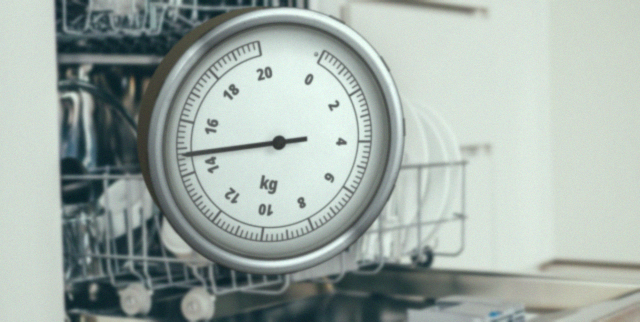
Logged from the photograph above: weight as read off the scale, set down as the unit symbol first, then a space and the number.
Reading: kg 14.8
